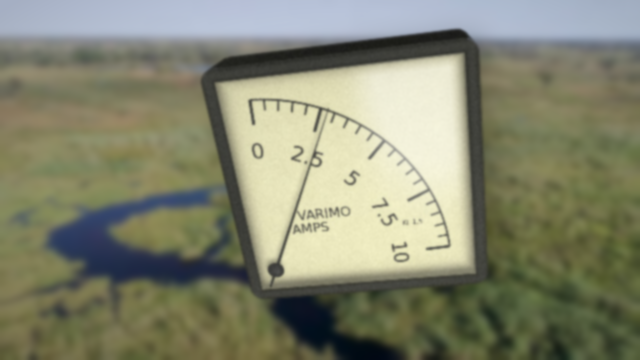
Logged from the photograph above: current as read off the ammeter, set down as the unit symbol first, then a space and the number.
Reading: A 2.75
